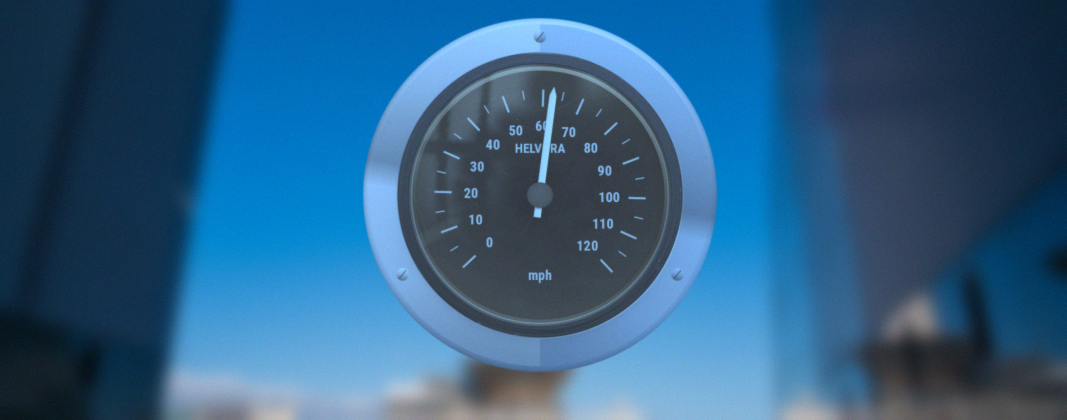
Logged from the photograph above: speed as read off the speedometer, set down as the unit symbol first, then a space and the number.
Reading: mph 62.5
